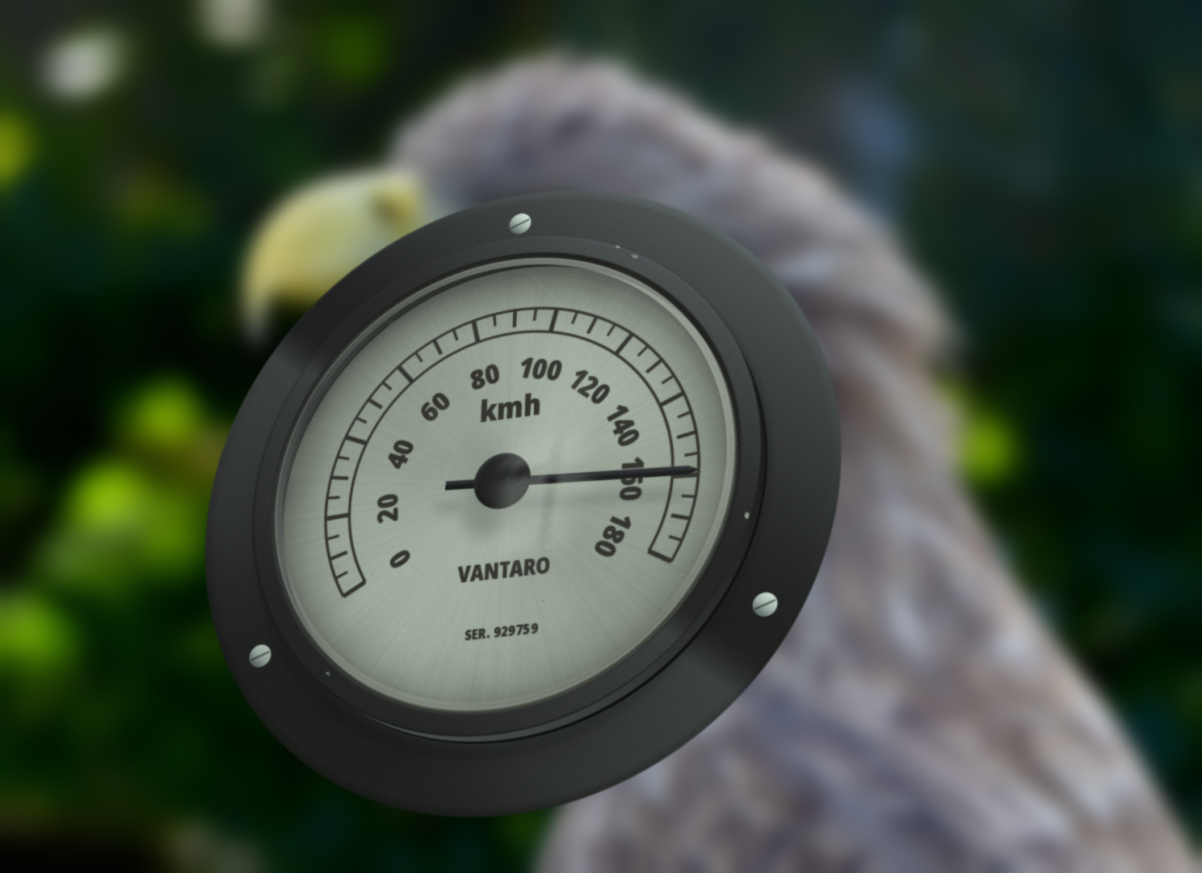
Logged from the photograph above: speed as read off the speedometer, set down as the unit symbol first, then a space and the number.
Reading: km/h 160
